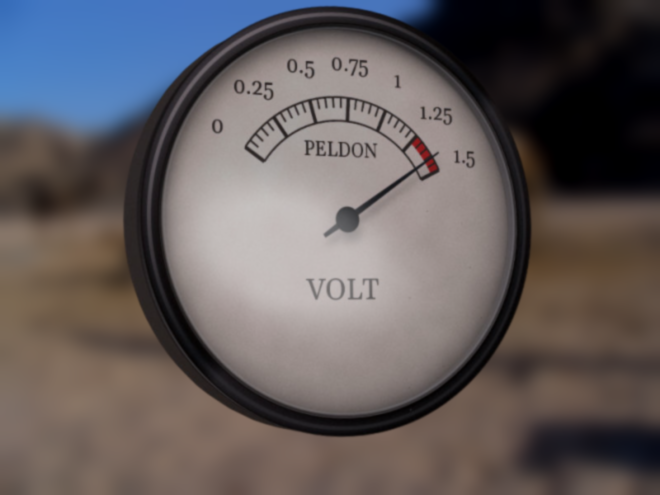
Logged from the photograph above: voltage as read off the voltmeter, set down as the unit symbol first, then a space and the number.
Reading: V 1.4
